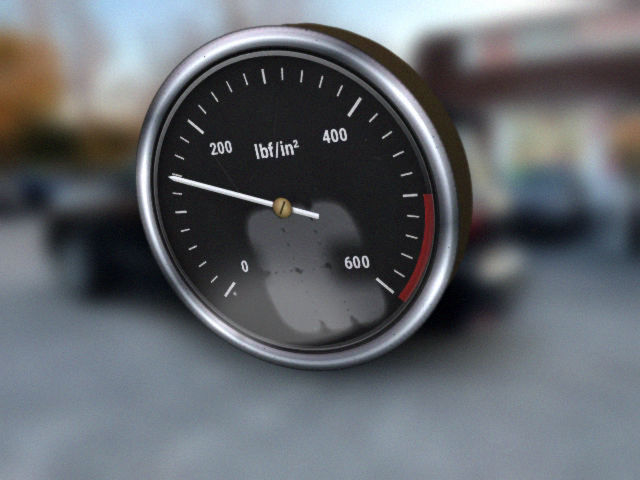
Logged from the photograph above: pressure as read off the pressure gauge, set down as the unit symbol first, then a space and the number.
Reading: psi 140
